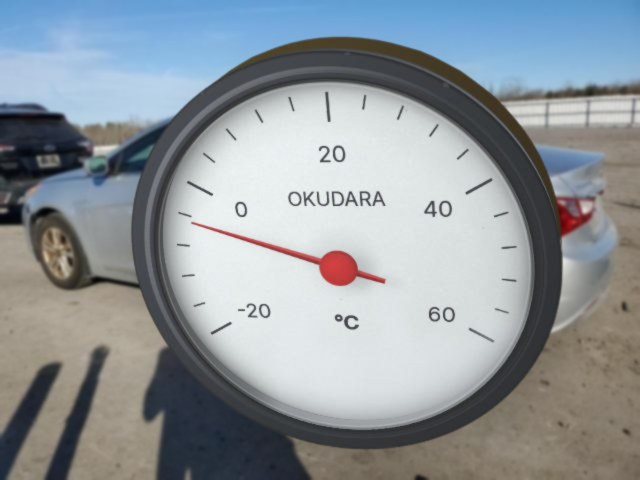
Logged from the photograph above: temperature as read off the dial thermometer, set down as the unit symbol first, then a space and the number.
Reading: °C -4
